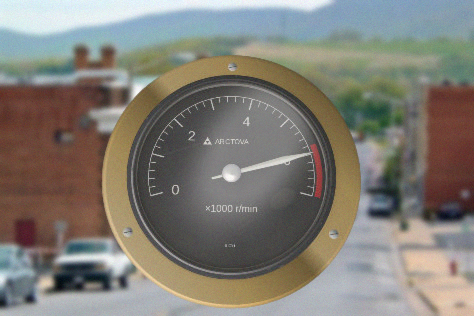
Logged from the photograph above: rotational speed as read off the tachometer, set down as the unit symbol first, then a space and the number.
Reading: rpm 6000
